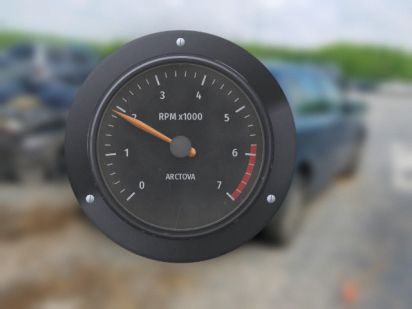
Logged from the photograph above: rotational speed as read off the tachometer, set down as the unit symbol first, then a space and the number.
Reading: rpm 1900
